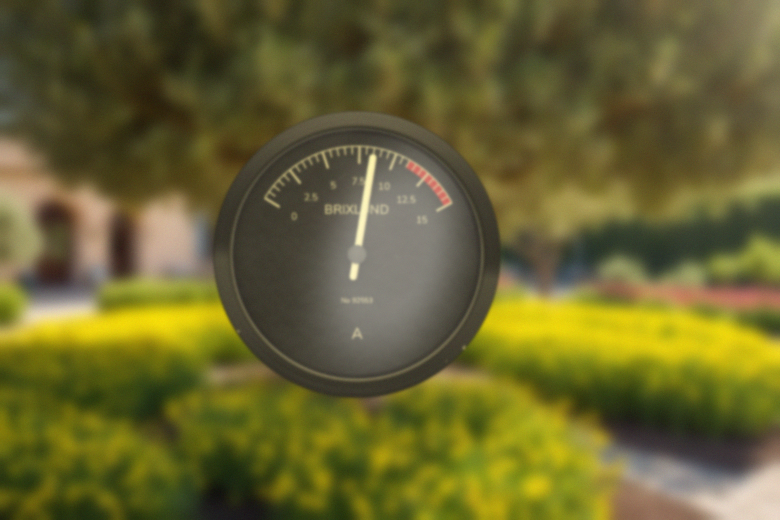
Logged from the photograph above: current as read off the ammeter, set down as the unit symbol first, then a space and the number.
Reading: A 8.5
